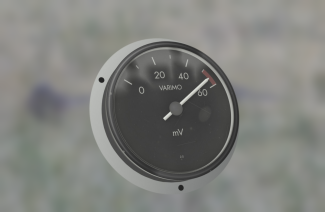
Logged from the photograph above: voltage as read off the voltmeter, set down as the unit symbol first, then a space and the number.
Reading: mV 55
